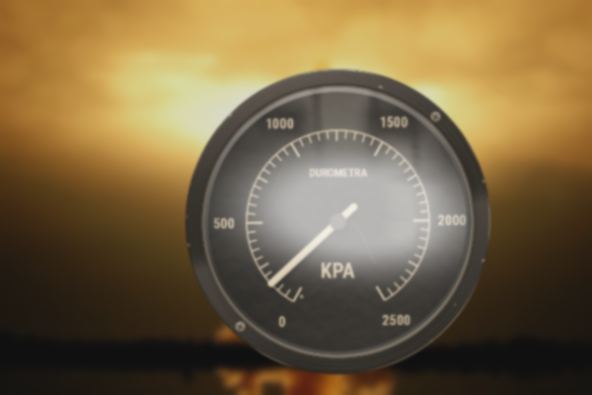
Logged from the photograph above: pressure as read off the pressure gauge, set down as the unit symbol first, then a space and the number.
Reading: kPa 150
